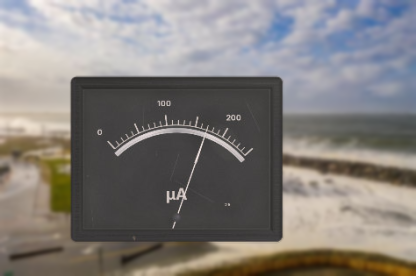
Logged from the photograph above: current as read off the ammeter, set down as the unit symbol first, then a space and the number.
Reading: µA 170
